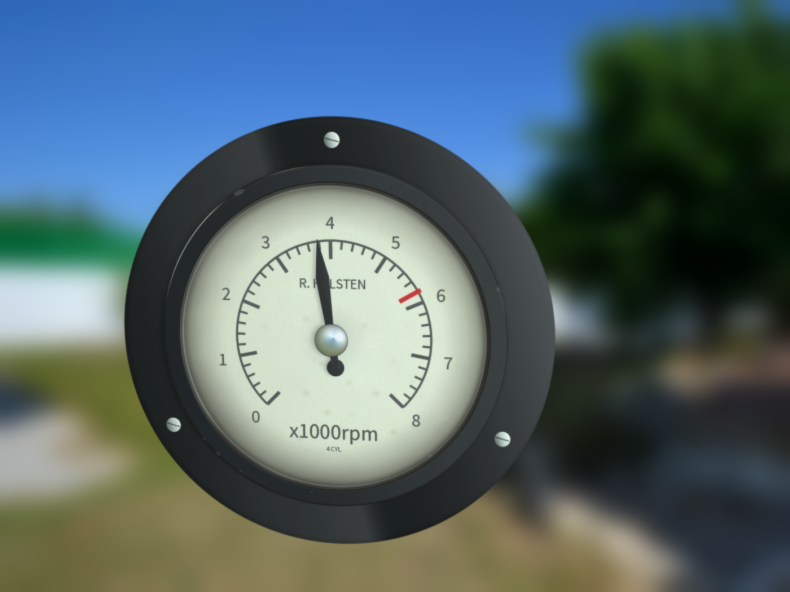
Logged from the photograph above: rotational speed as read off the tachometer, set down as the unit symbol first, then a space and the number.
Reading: rpm 3800
